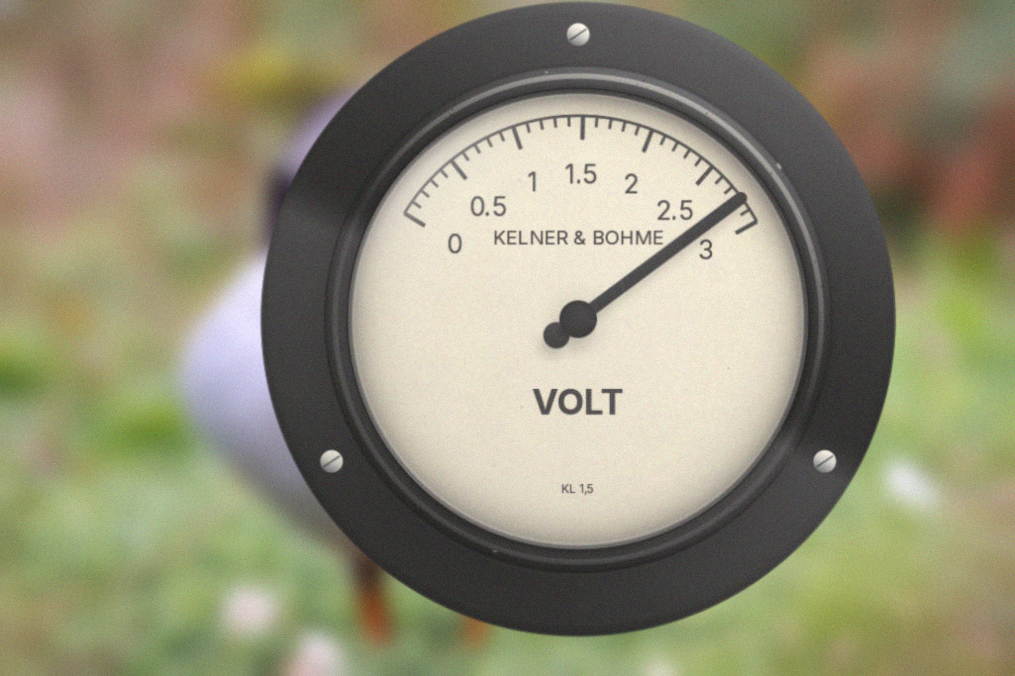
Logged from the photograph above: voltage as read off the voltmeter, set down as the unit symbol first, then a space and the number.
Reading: V 2.8
